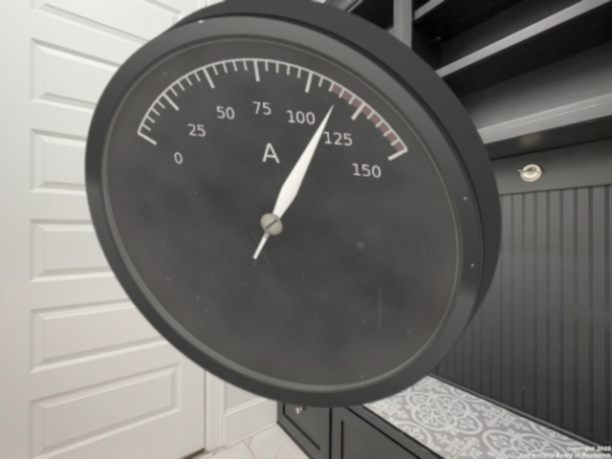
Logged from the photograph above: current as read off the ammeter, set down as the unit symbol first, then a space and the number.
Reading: A 115
